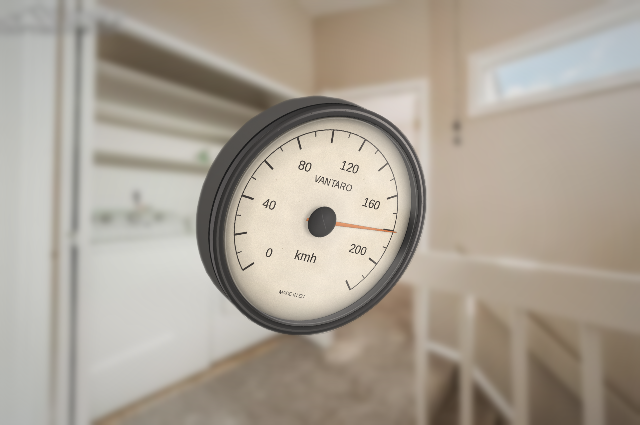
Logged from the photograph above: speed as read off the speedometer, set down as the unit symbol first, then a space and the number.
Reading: km/h 180
